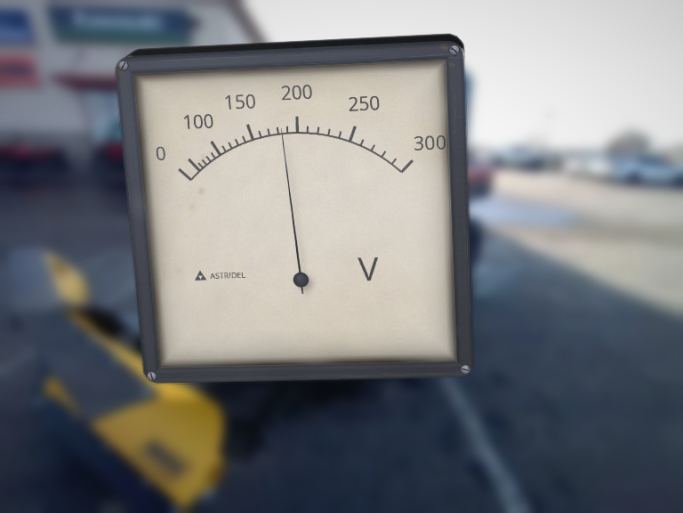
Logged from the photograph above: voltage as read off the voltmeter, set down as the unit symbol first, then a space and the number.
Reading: V 185
